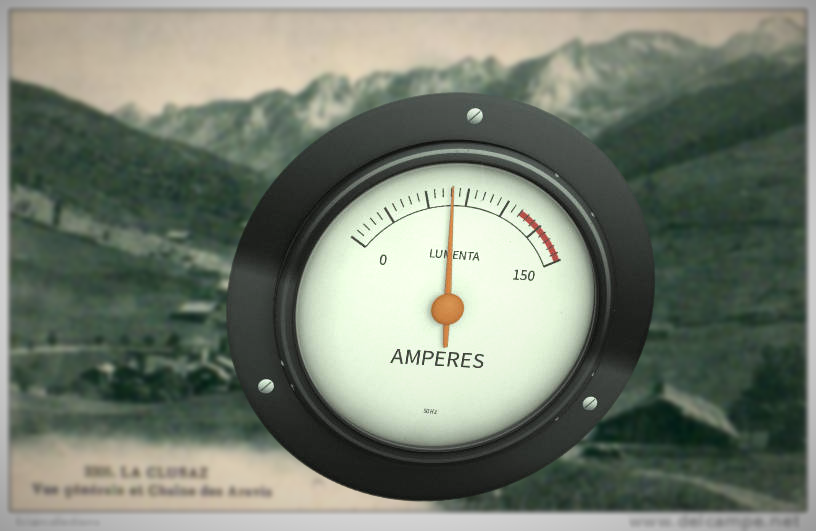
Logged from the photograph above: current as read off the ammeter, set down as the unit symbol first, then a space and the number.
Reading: A 65
